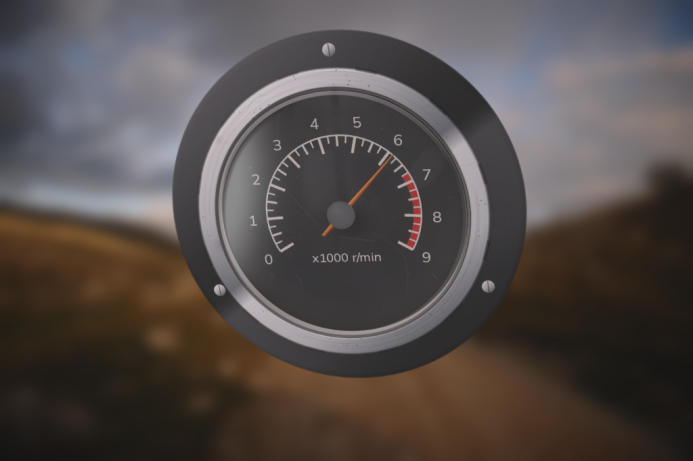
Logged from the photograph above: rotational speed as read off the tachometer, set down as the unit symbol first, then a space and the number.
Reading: rpm 6125
